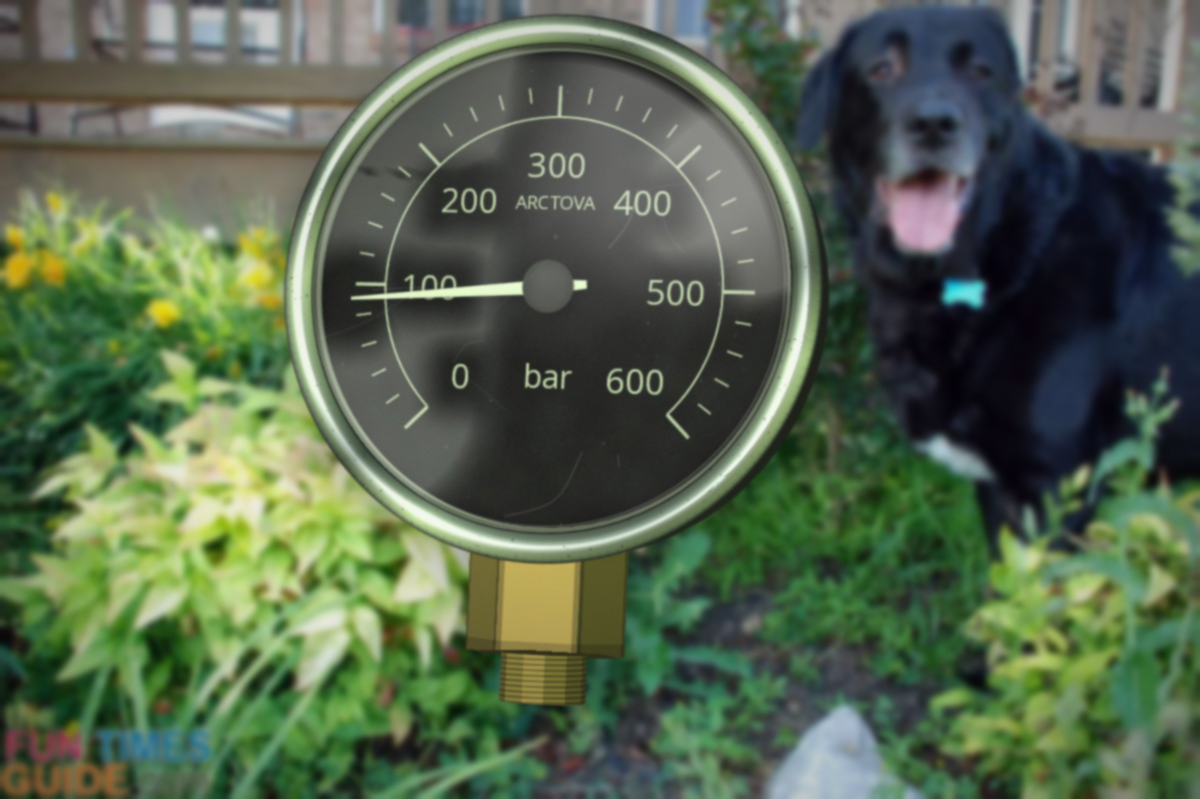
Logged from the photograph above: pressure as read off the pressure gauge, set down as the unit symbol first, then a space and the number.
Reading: bar 90
